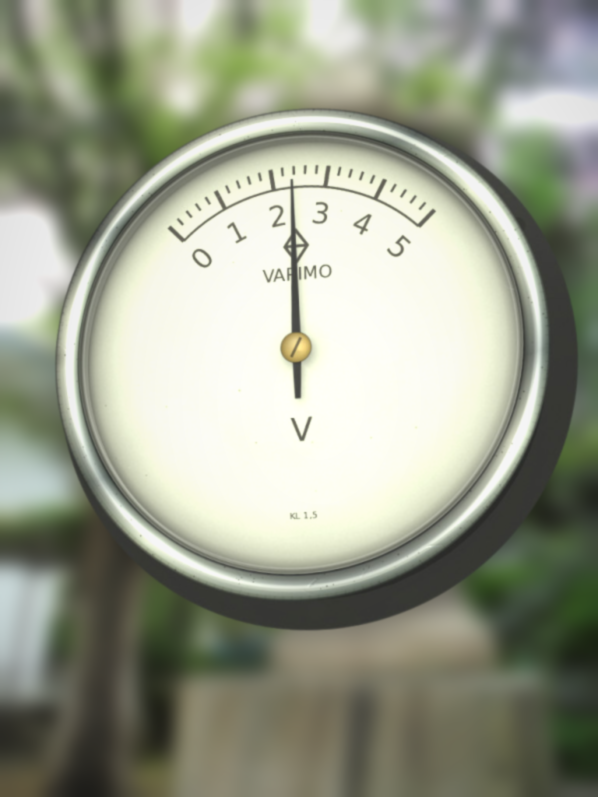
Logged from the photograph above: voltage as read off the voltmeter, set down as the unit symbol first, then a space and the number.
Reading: V 2.4
